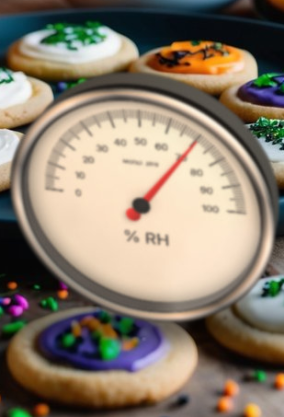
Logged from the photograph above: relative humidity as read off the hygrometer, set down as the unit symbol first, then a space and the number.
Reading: % 70
